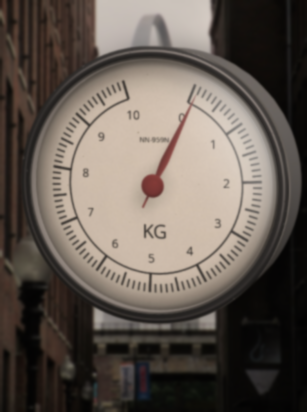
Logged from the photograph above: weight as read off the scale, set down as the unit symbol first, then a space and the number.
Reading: kg 0.1
